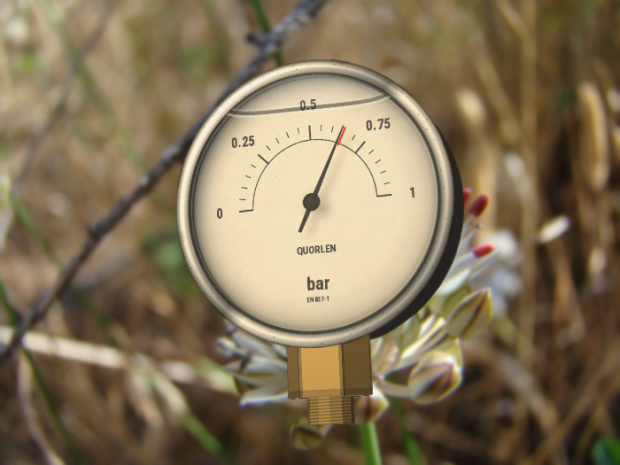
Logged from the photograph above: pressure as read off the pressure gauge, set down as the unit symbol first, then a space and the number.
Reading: bar 0.65
